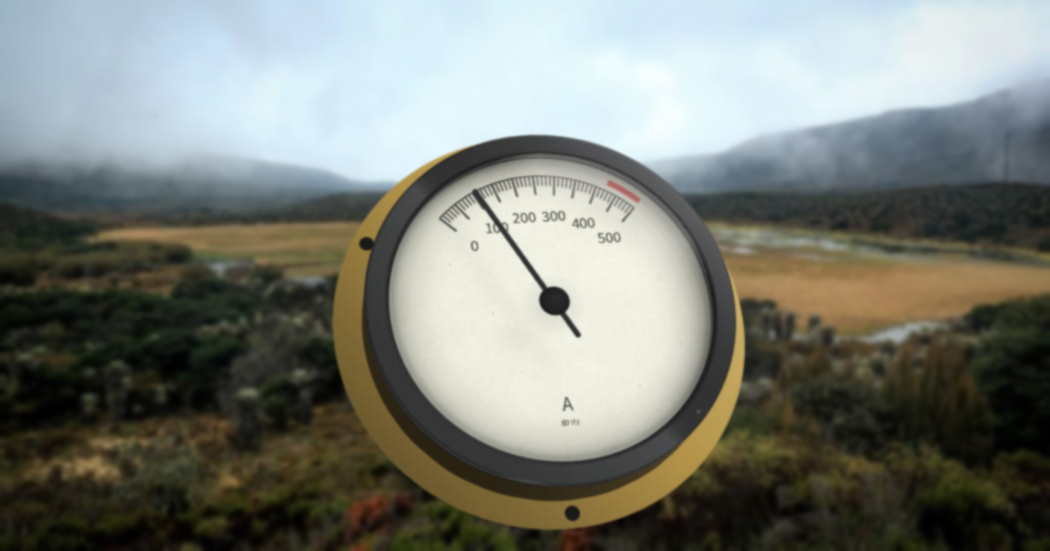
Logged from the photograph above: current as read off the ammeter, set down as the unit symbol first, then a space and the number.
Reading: A 100
